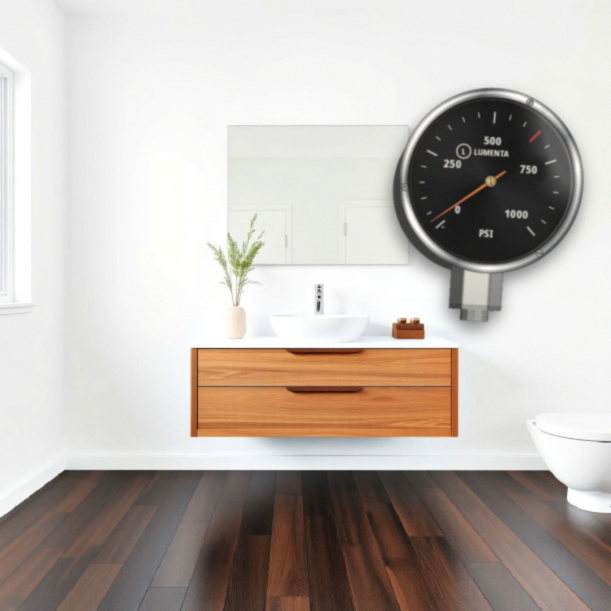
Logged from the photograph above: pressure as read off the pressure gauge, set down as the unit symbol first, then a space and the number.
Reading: psi 25
